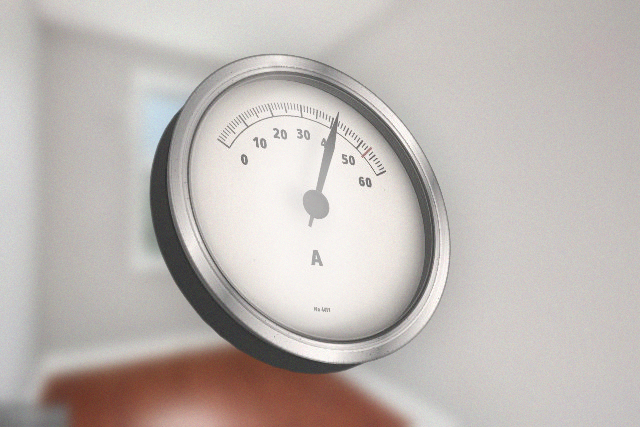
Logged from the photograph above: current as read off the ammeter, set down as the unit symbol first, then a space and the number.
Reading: A 40
